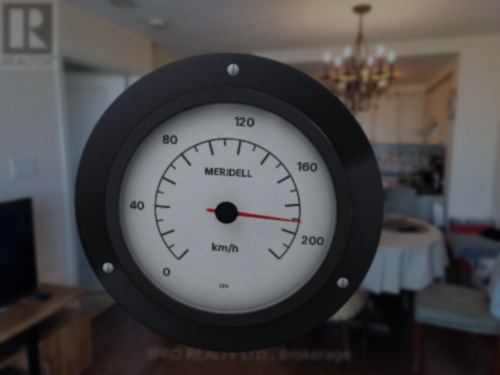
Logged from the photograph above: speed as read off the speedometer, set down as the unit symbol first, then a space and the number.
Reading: km/h 190
